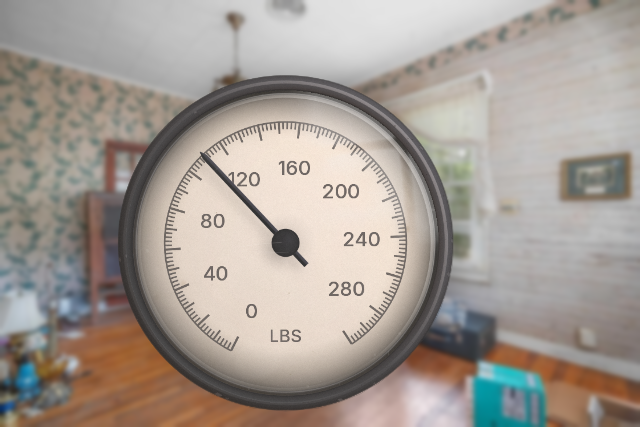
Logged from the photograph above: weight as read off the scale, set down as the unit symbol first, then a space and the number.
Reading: lb 110
